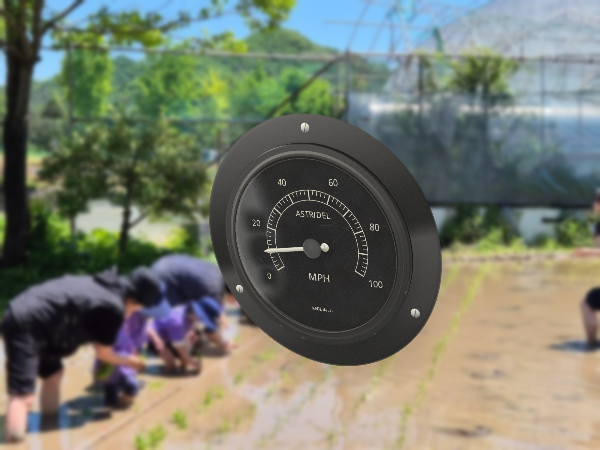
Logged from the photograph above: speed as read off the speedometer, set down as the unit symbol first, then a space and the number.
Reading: mph 10
